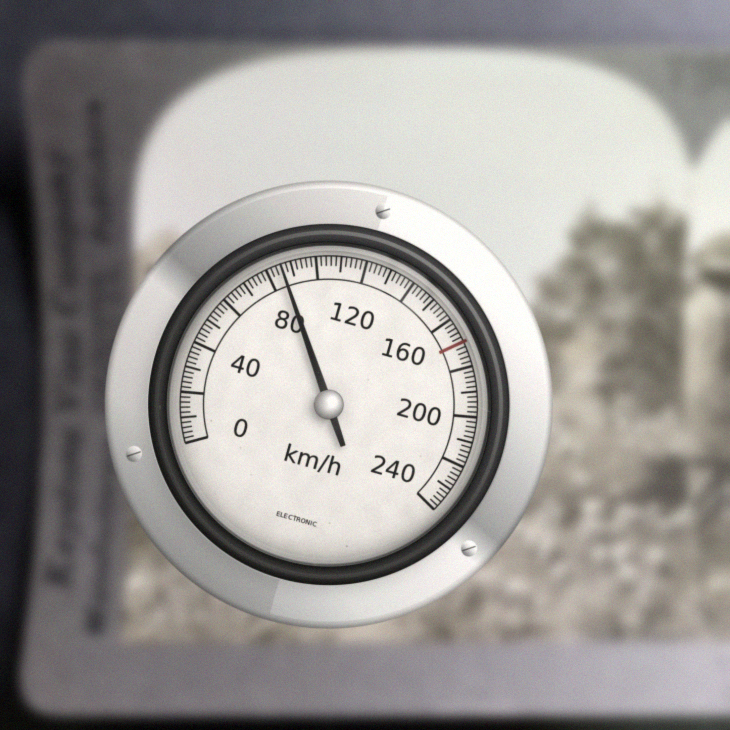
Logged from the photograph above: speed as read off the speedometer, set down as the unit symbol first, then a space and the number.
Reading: km/h 86
